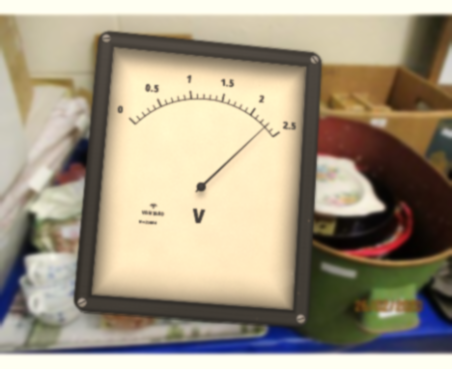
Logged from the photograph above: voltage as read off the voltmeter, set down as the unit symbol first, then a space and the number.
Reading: V 2.3
